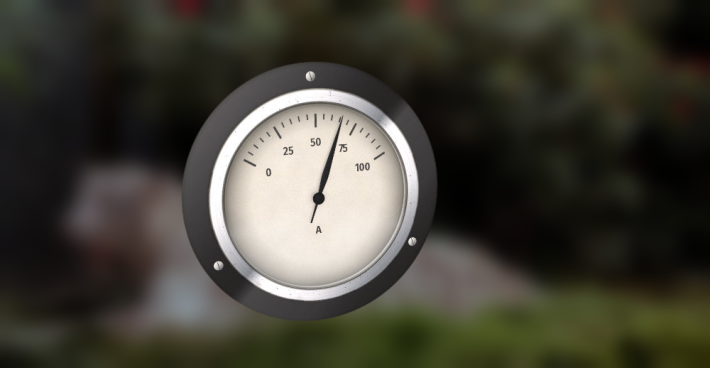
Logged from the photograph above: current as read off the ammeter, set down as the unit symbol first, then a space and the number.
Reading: A 65
